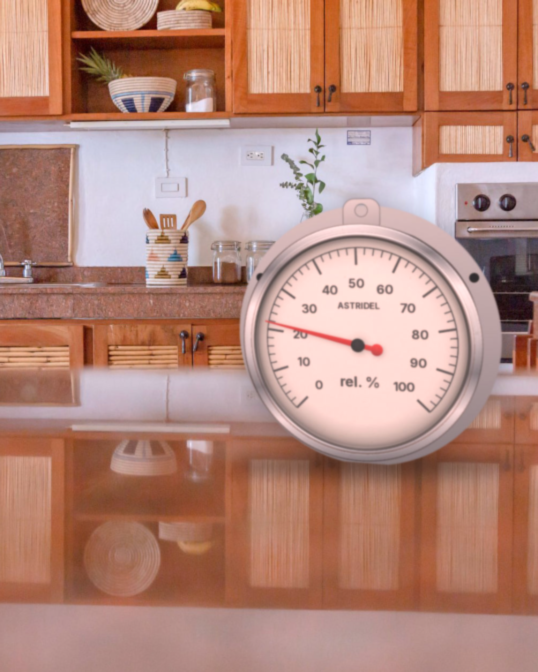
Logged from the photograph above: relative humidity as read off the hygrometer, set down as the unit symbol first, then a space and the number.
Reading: % 22
